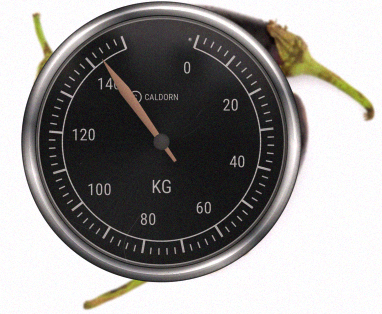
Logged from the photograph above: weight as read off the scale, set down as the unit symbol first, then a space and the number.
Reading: kg 143
